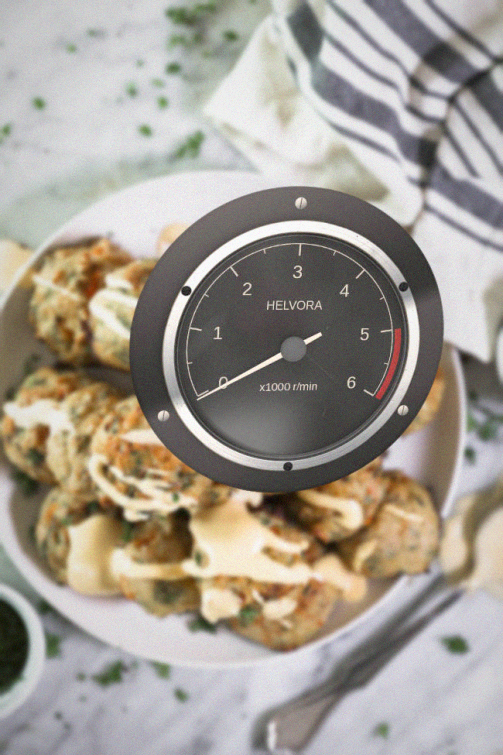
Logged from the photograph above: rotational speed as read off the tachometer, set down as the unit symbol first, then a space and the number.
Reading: rpm 0
